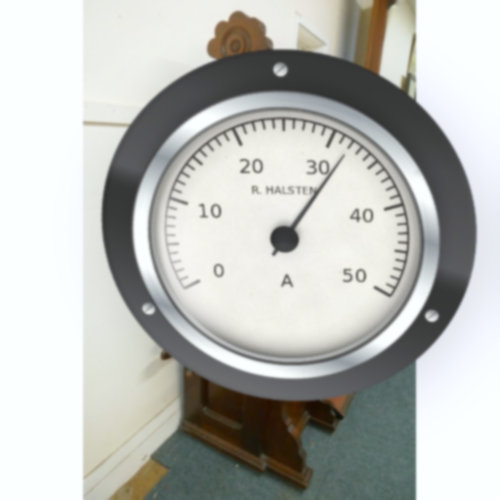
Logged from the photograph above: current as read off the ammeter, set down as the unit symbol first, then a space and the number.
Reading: A 32
